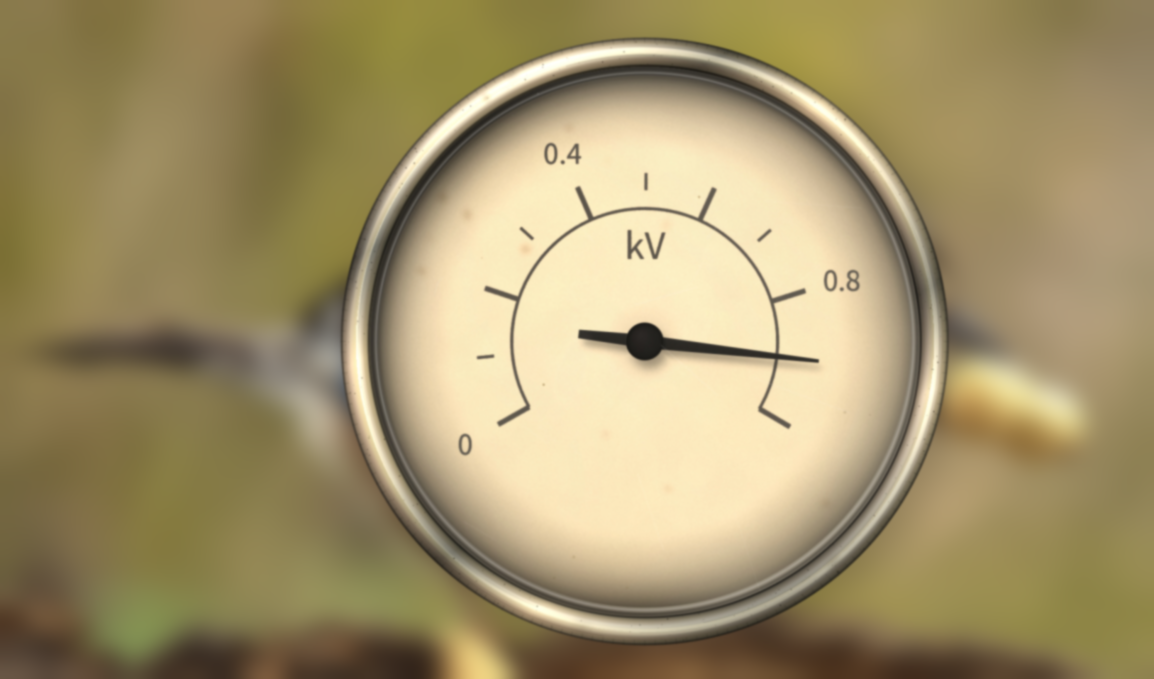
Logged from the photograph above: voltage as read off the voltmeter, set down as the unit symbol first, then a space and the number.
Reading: kV 0.9
